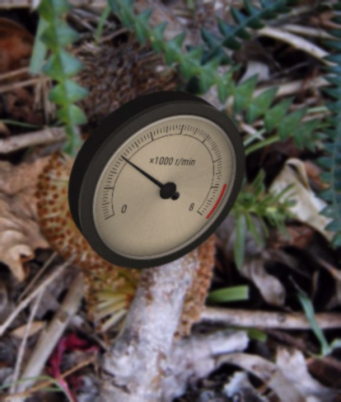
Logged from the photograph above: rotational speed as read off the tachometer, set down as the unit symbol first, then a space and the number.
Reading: rpm 2000
